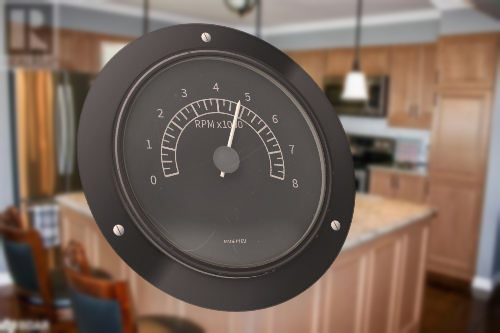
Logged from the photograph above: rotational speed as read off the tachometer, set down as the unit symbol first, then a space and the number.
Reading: rpm 4750
